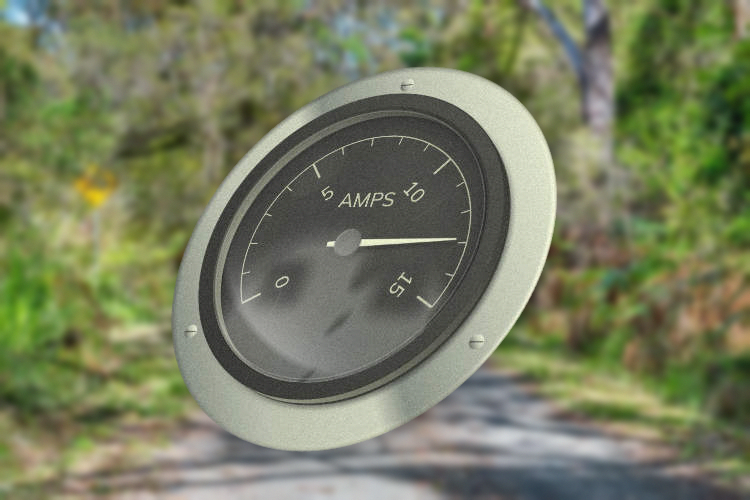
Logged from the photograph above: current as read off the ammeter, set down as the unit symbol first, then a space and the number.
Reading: A 13
